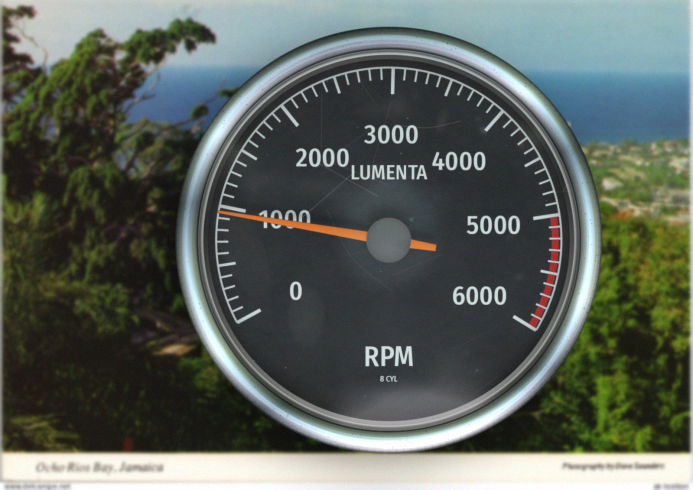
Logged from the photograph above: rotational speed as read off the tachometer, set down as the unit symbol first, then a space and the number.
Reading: rpm 950
